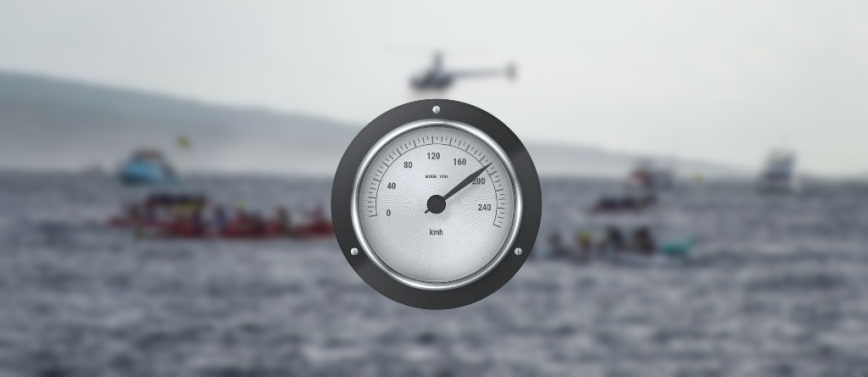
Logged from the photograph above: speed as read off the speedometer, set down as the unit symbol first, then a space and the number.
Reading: km/h 190
